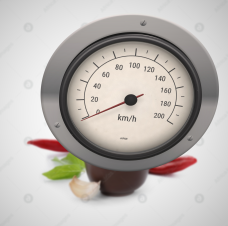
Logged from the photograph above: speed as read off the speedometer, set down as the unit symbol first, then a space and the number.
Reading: km/h 0
